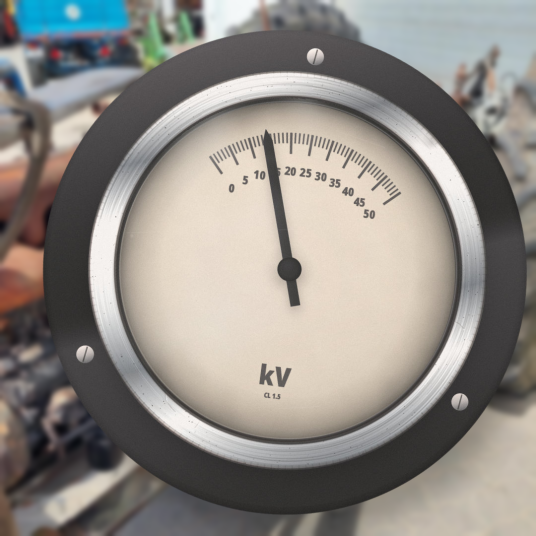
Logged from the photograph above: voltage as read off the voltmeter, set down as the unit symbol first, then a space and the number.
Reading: kV 14
